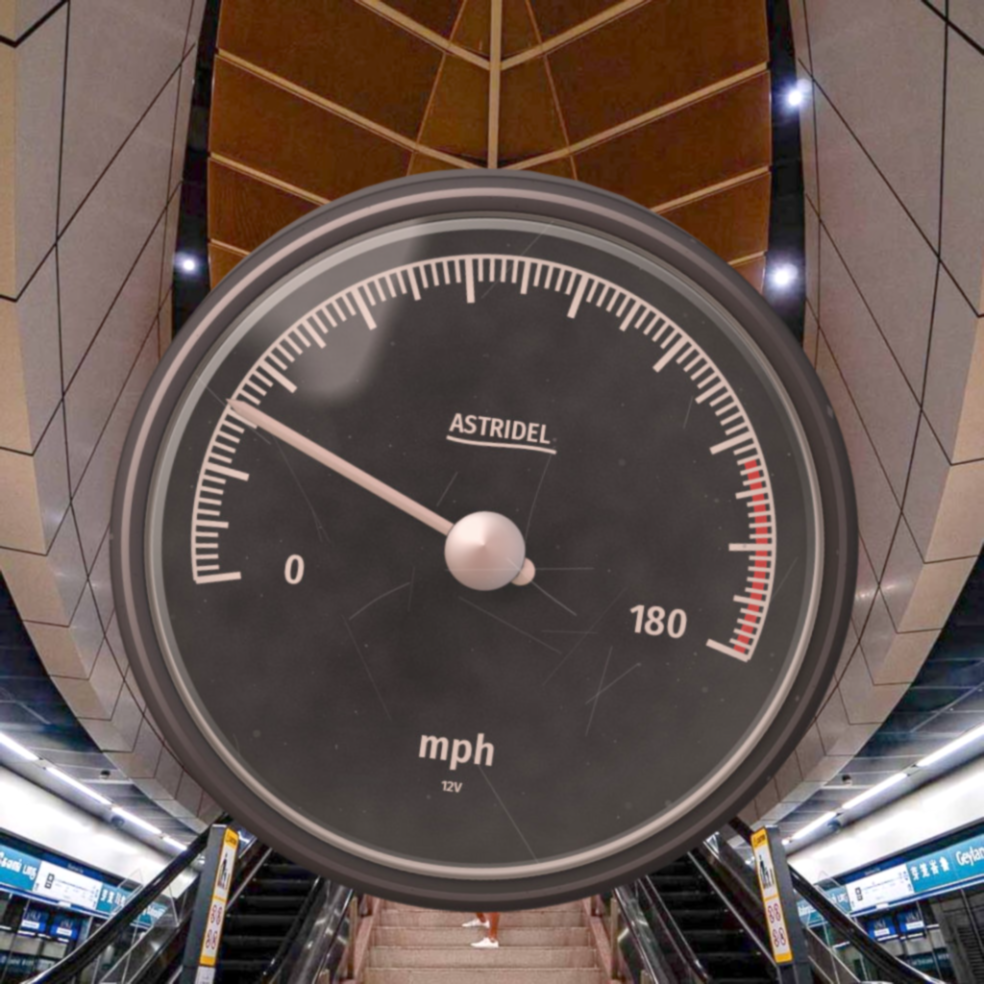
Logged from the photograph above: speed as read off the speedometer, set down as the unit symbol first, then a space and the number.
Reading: mph 32
